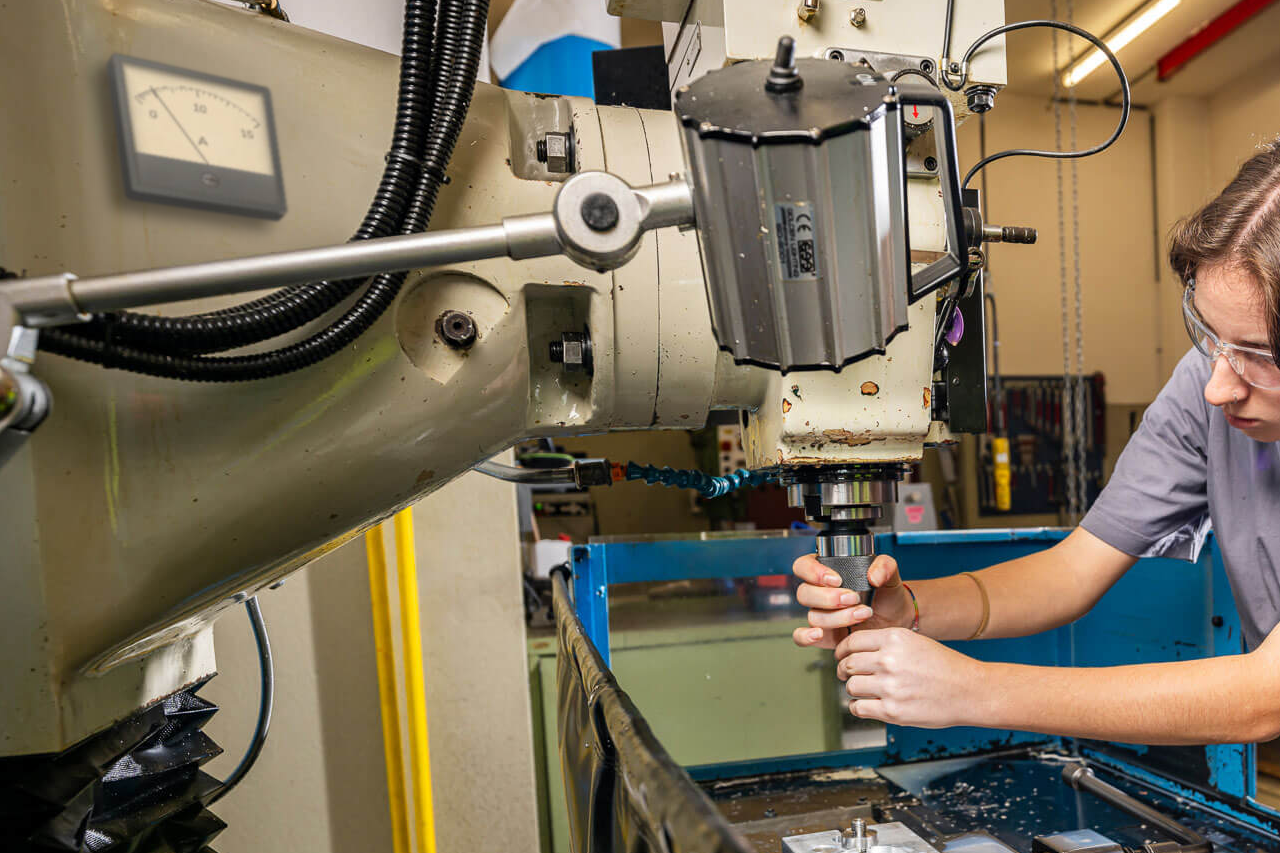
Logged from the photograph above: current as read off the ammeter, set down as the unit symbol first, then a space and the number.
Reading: A 5
